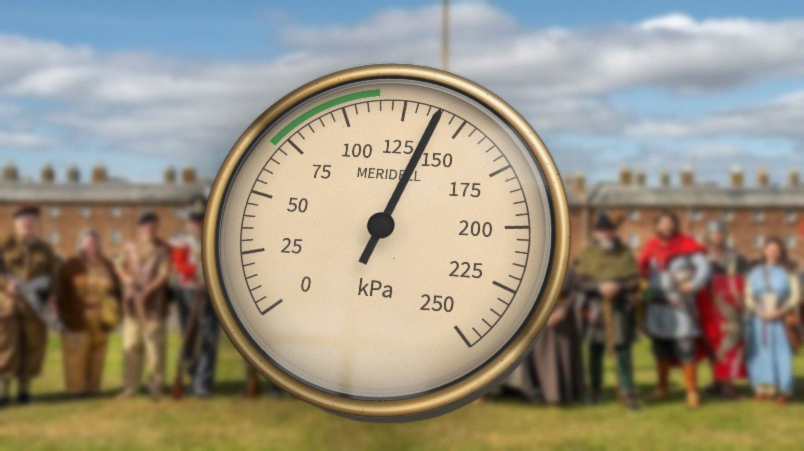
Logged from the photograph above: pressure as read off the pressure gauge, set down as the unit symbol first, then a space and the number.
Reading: kPa 140
